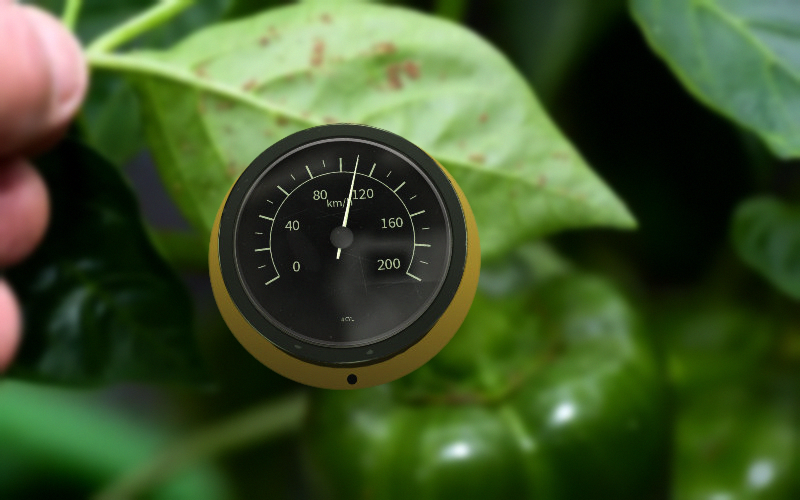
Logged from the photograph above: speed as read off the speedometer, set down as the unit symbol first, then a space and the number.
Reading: km/h 110
